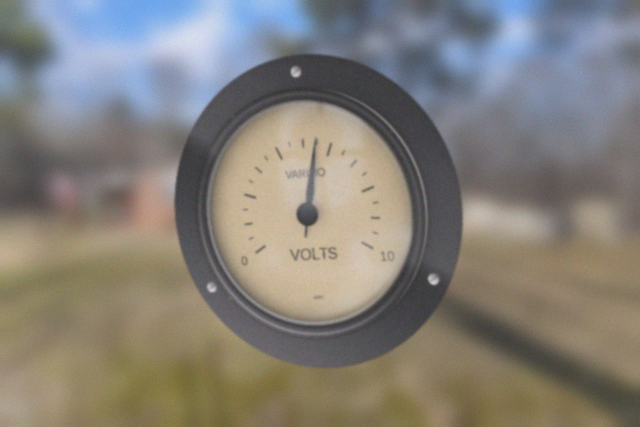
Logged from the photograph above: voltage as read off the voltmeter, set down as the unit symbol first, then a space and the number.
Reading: V 5.5
